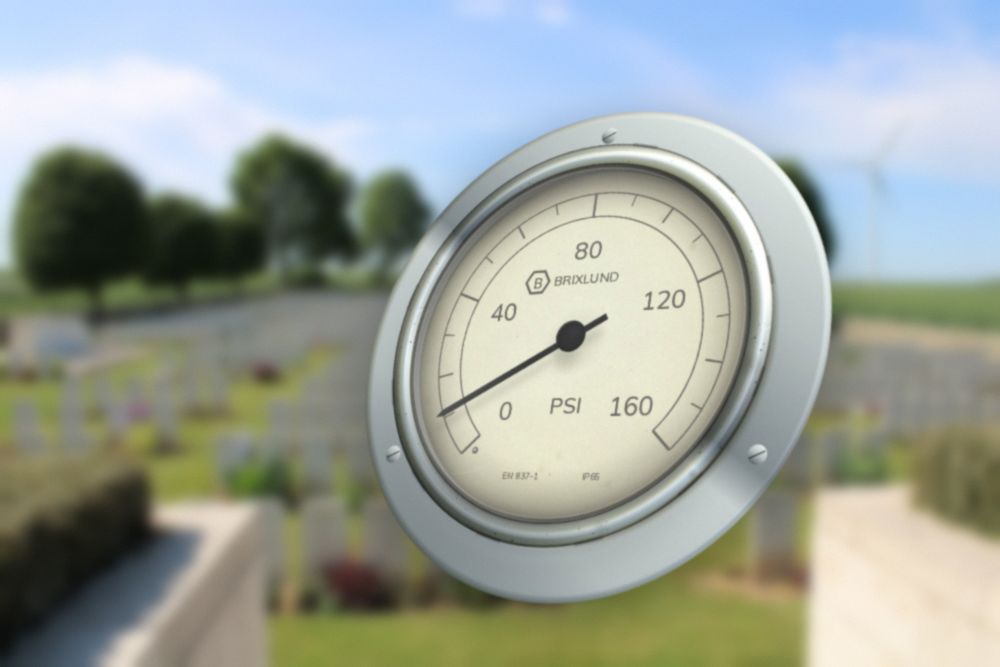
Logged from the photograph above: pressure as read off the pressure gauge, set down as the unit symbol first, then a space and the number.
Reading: psi 10
